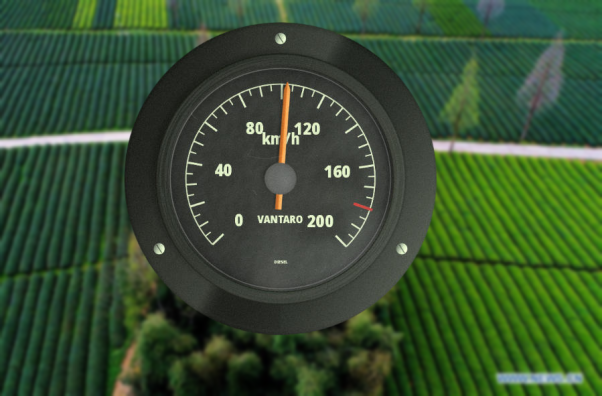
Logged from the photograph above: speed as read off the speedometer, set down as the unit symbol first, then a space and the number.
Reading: km/h 102.5
